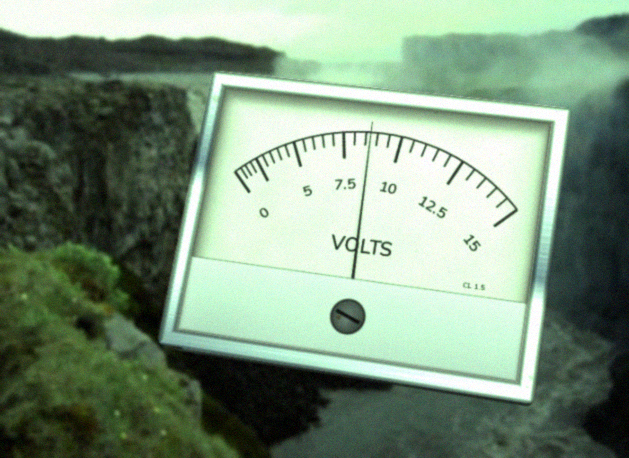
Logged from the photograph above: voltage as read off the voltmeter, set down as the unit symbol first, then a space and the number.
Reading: V 8.75
